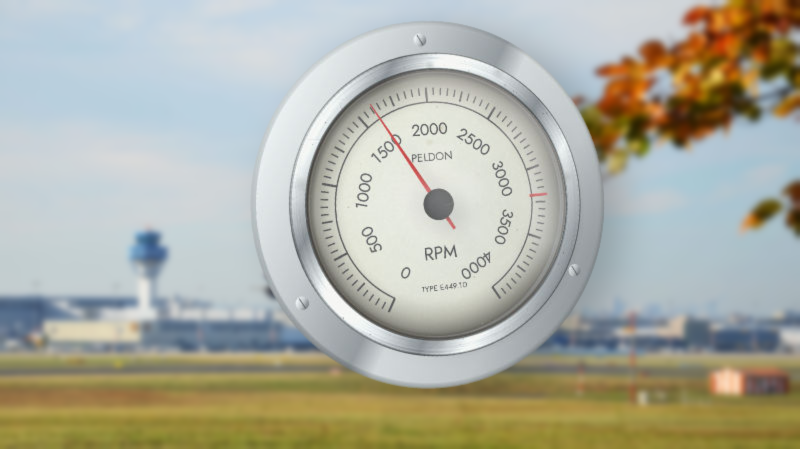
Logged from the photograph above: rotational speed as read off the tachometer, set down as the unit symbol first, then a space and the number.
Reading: rpm 1600
